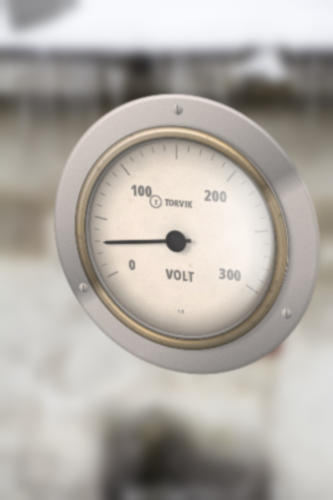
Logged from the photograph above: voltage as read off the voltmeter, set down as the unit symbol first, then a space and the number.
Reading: V 30
